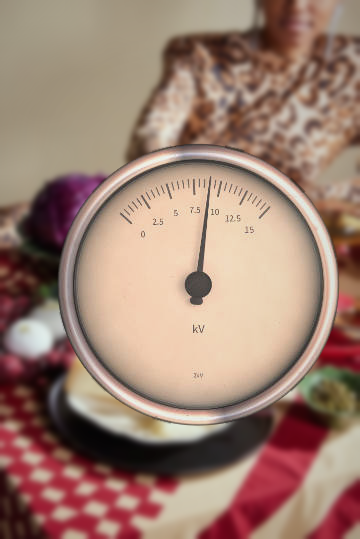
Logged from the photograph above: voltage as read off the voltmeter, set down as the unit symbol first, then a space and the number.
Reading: kV 9
